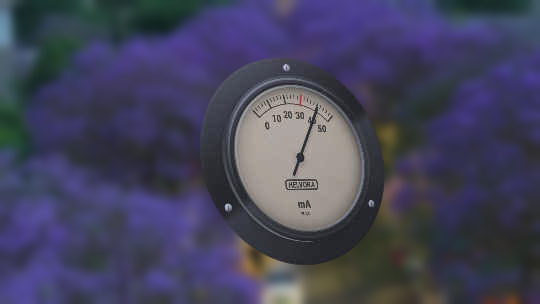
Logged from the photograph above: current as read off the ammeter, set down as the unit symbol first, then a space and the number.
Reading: mA 40
